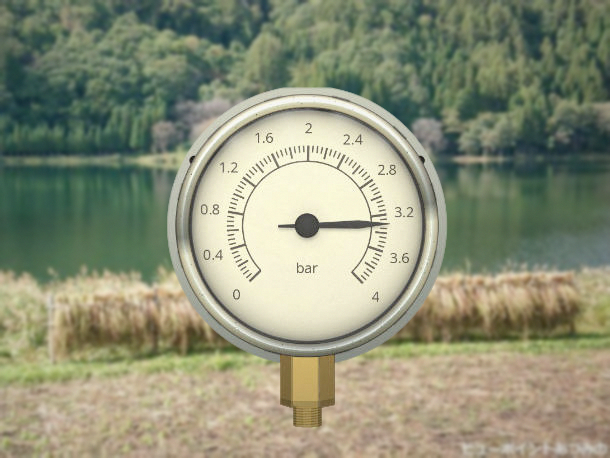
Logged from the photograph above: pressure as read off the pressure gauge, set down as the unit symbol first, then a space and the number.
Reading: bar 3.3
